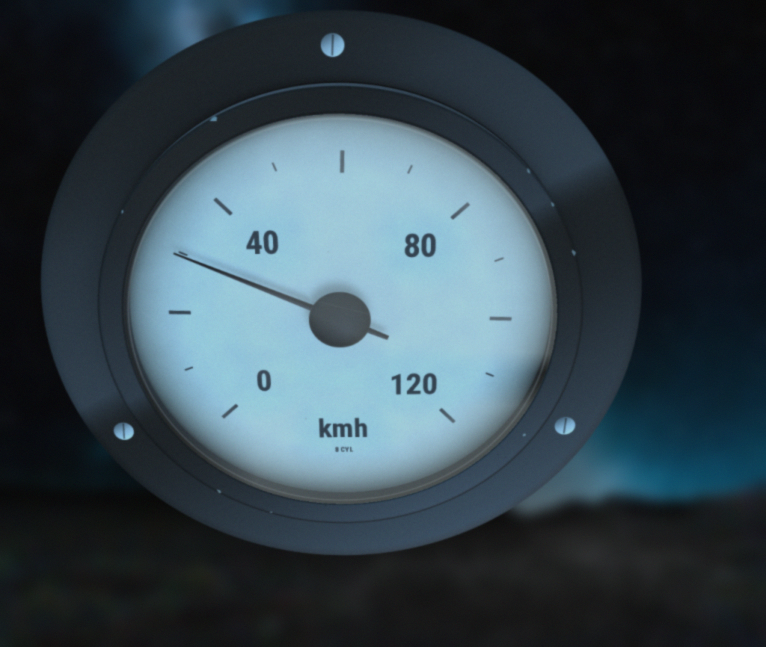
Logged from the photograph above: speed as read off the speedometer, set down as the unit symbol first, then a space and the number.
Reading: km/h 30
